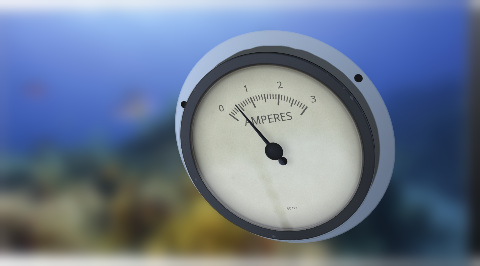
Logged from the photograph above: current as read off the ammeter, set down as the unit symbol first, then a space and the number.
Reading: A 0.5
